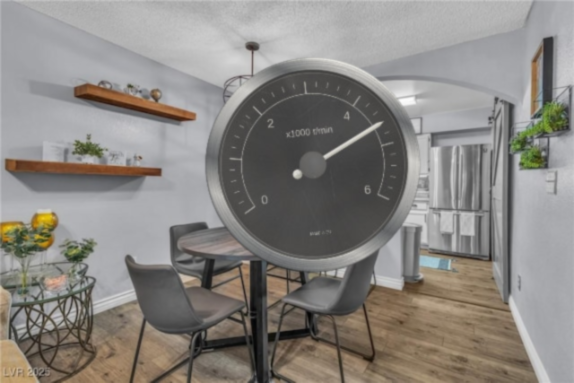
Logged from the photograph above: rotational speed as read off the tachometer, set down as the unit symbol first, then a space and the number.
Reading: rpm 4600
